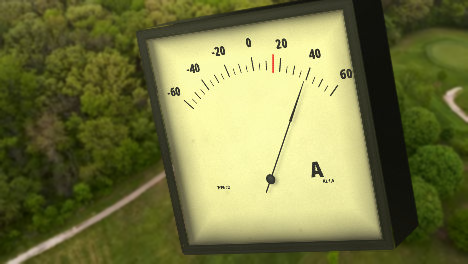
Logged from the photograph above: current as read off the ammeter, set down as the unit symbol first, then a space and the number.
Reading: A 40
